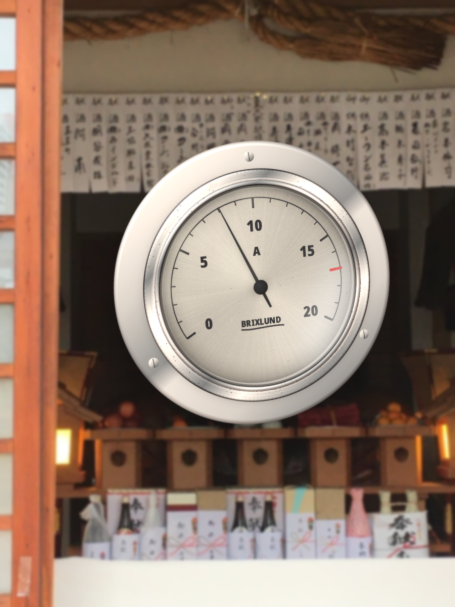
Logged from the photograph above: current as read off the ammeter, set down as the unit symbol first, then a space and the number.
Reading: A 8
